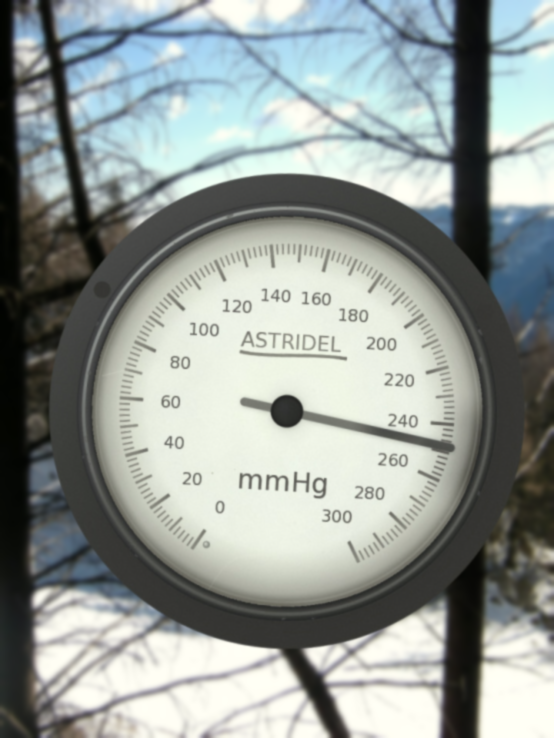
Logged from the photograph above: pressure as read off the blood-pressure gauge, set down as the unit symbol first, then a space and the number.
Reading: mmHg 248
